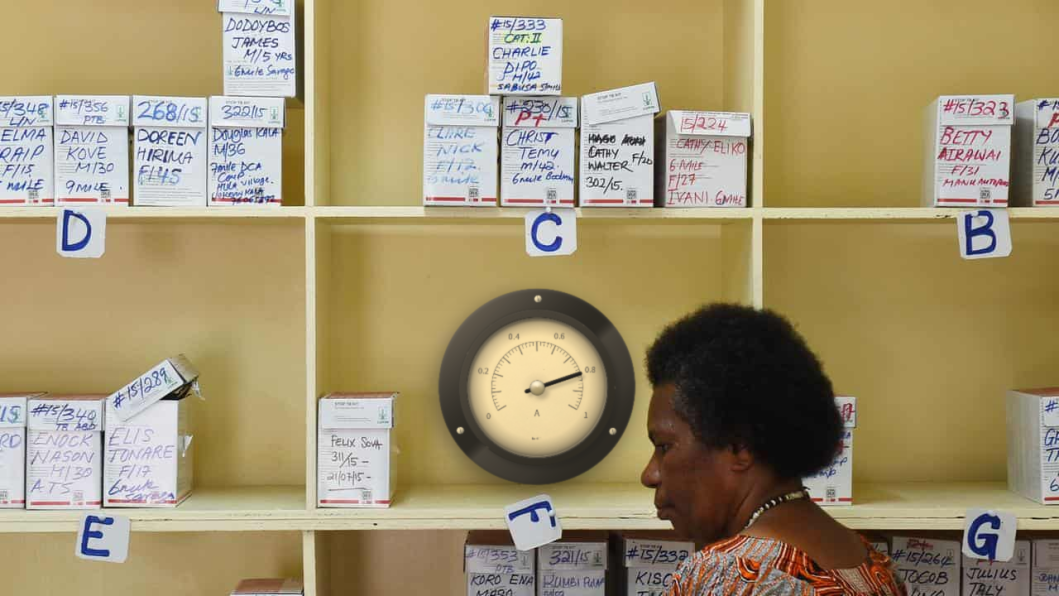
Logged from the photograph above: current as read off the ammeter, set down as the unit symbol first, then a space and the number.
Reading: A 0.8
